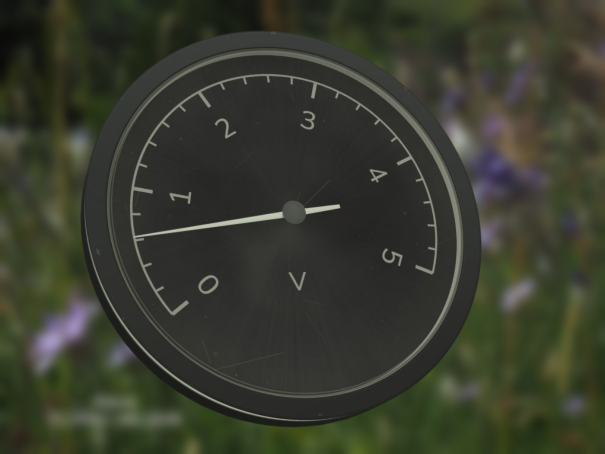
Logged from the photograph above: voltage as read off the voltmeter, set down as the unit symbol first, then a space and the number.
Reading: V 0.6
